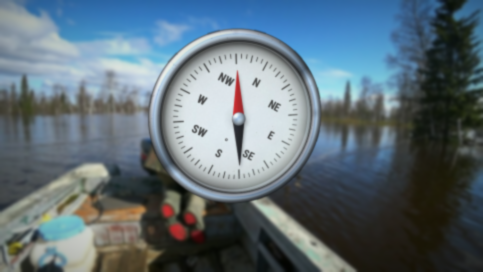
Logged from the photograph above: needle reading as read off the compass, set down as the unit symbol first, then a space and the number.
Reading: ° 330
